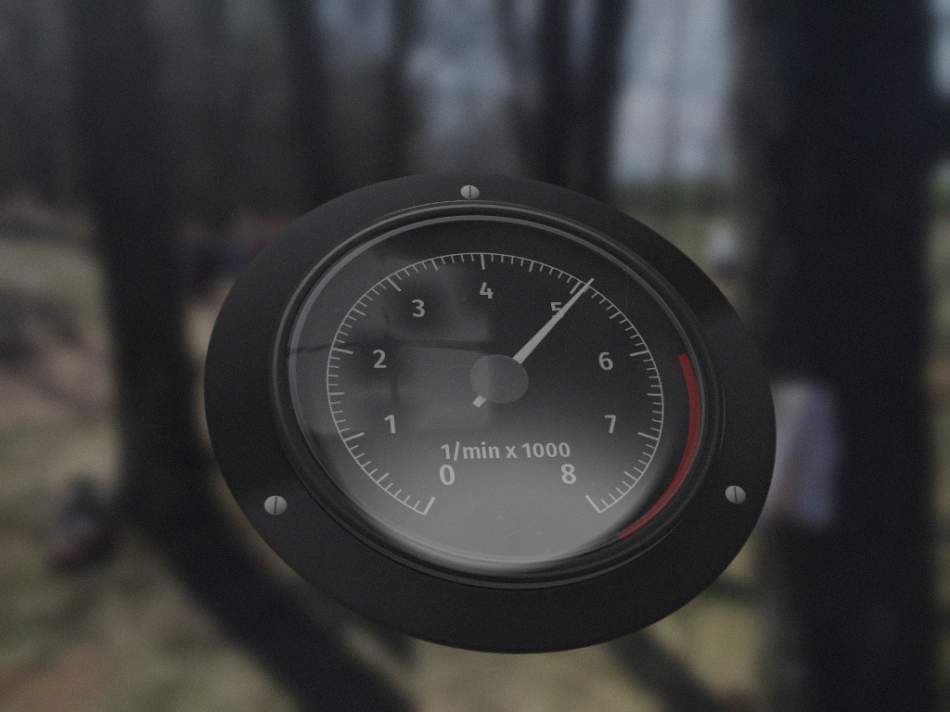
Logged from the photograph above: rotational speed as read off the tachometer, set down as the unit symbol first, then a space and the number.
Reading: rpm 5100
